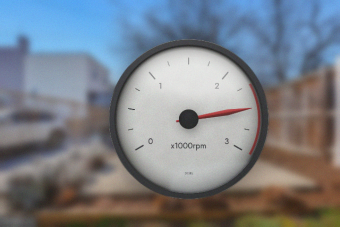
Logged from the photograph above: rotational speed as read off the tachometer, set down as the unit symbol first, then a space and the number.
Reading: rpm 2500
